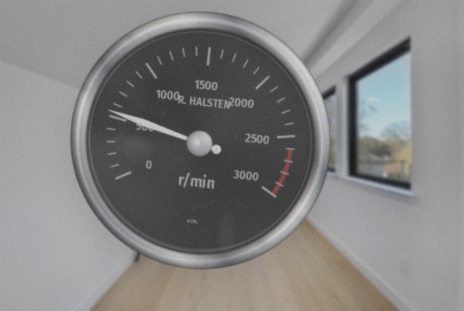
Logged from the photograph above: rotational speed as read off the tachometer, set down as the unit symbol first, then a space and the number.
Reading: rpm 550
